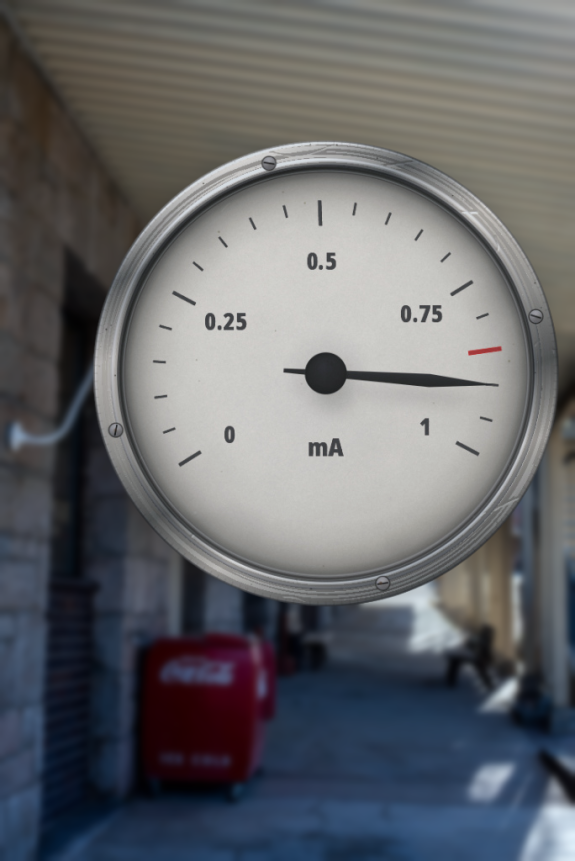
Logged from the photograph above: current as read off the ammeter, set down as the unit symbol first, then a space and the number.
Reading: mA 0.9
